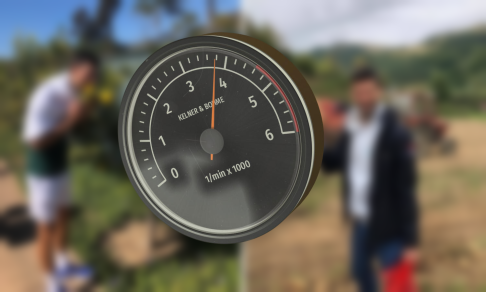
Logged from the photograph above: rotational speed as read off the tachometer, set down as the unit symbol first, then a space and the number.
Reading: rpm 3800
